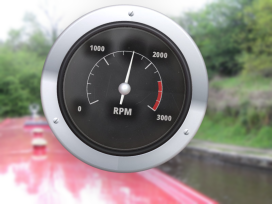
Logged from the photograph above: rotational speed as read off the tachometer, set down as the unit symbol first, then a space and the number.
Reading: rpm 1600
